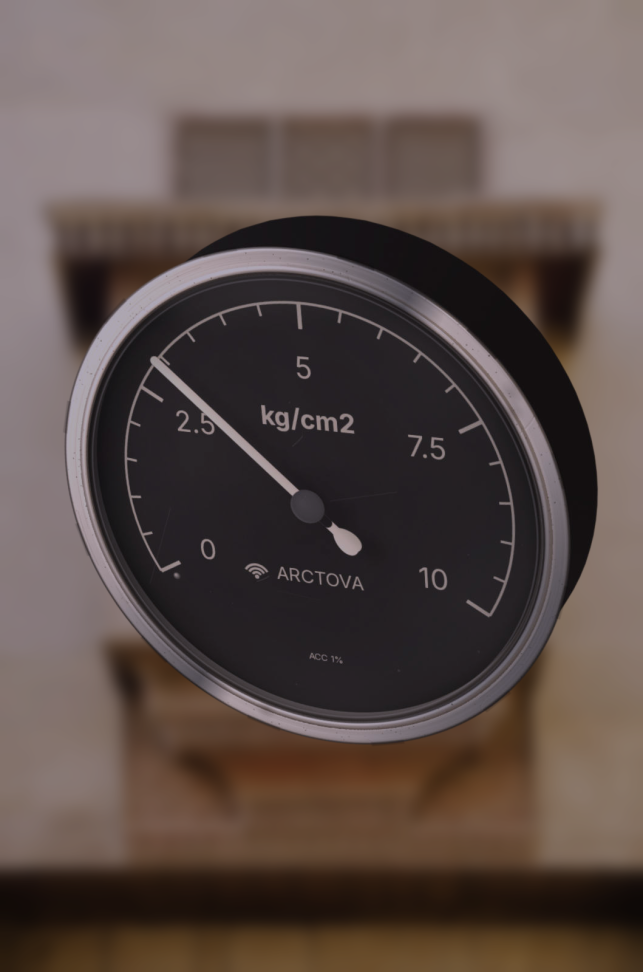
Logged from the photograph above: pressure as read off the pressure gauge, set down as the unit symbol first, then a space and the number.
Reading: kg/cm² 3
